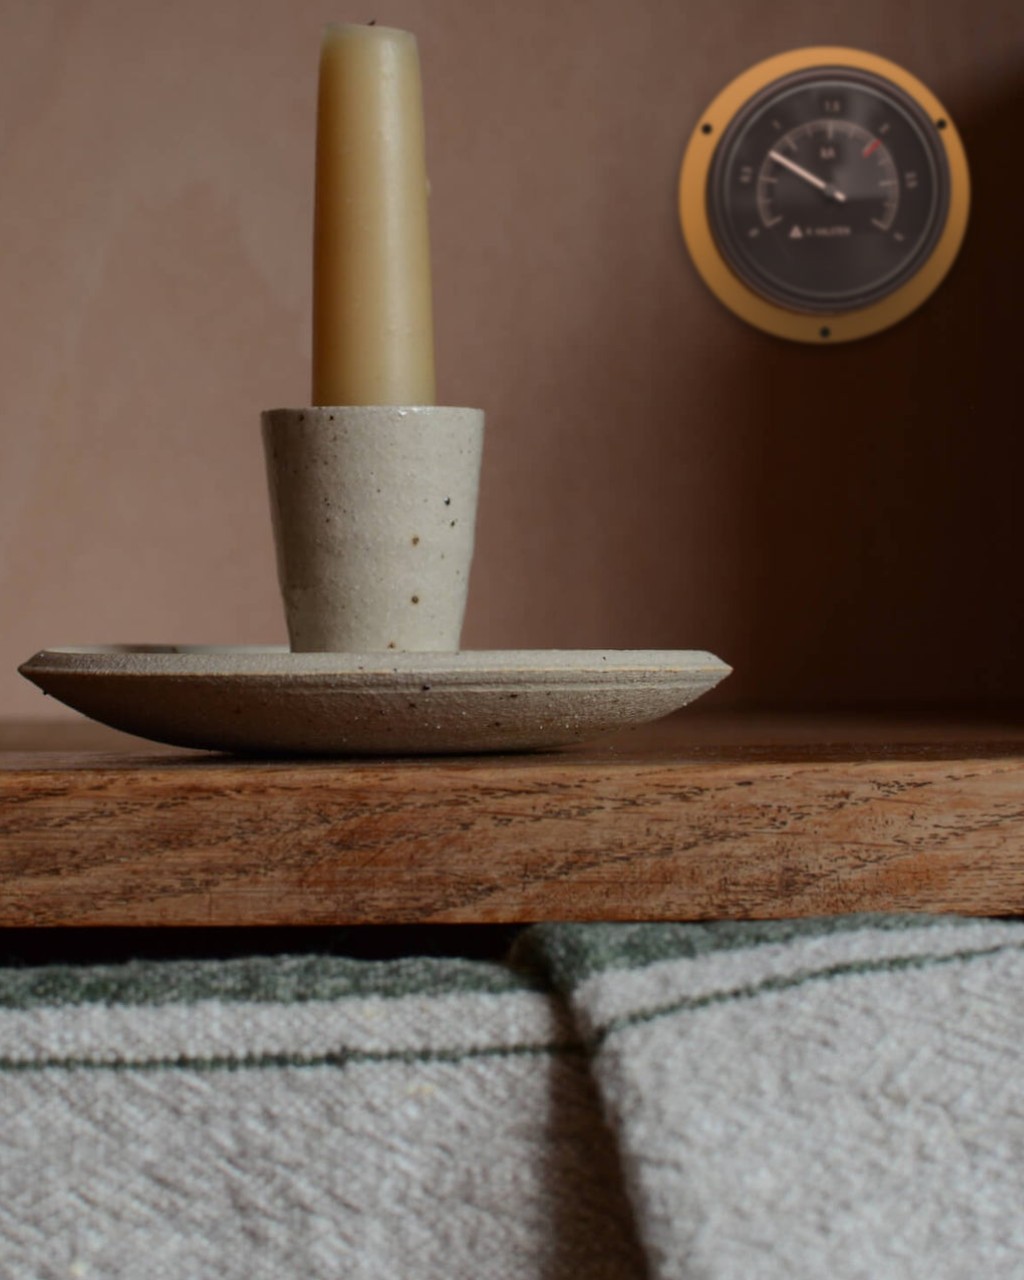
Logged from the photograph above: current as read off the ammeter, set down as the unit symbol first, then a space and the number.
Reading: kA 0.75
